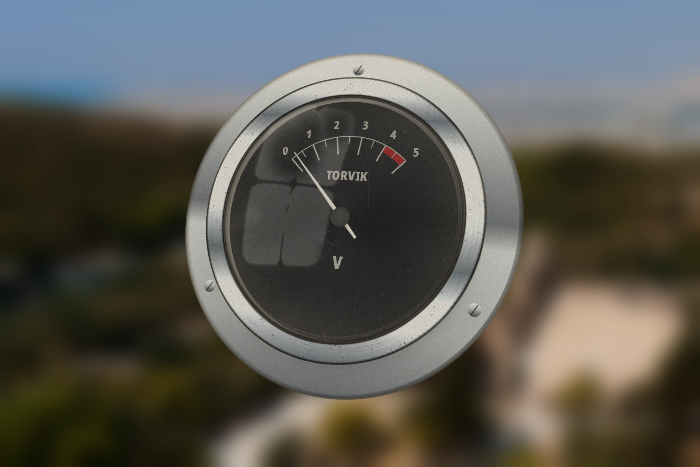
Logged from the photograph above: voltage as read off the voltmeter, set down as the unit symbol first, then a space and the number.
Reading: V 0.25
